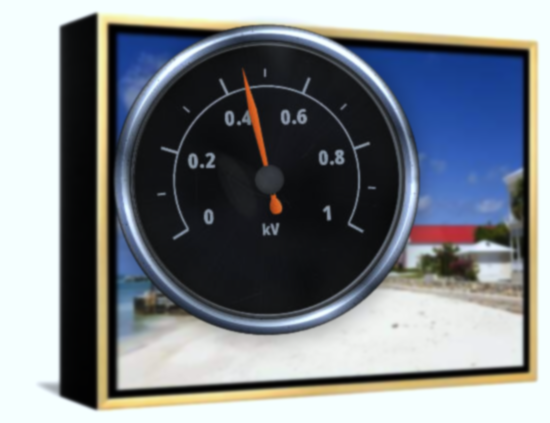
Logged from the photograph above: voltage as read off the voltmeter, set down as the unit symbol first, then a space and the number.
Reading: kV 0.45
